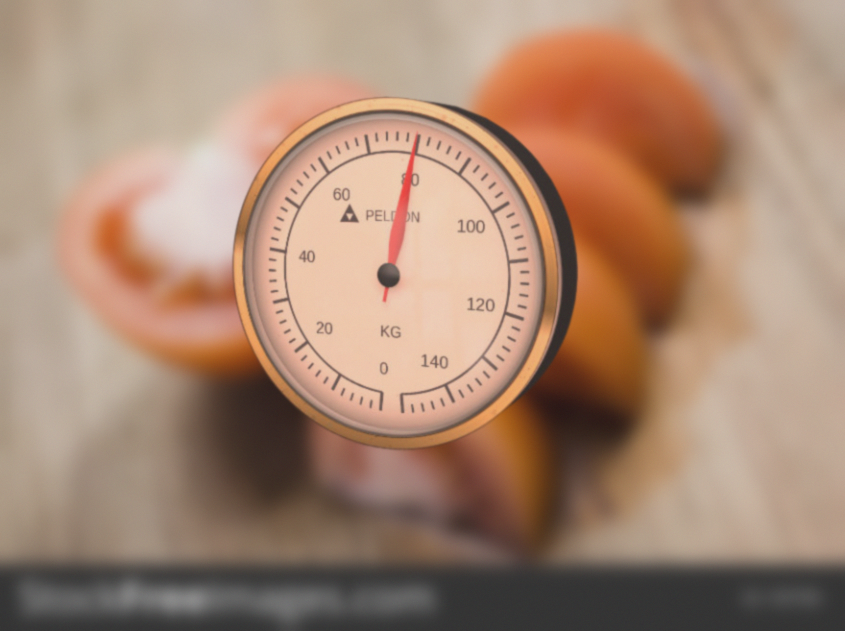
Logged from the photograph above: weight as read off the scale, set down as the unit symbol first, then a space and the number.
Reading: kg 80
